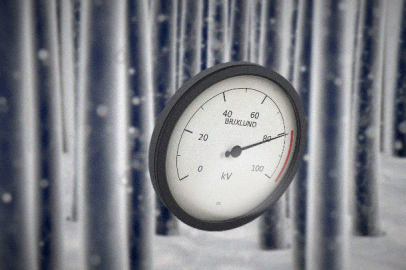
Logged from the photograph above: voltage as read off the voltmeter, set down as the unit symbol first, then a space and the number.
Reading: kV 80
